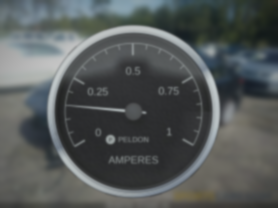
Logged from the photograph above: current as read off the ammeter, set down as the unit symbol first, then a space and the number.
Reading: A 0.15
